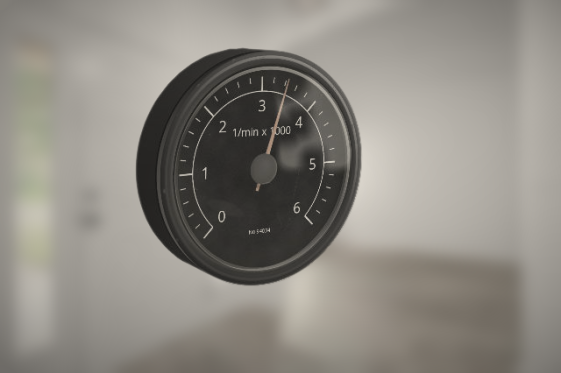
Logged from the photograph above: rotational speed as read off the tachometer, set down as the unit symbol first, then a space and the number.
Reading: rpm 3400
